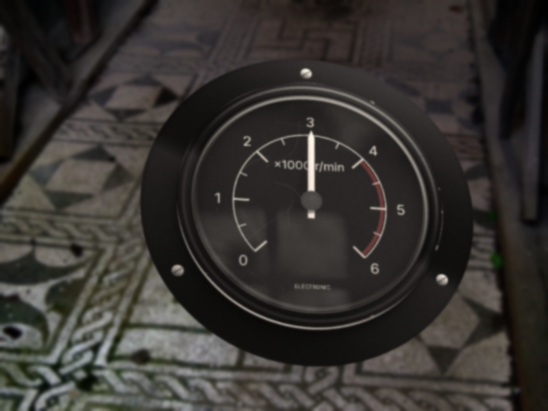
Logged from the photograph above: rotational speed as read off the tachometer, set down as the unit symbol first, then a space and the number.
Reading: rpm 3000
